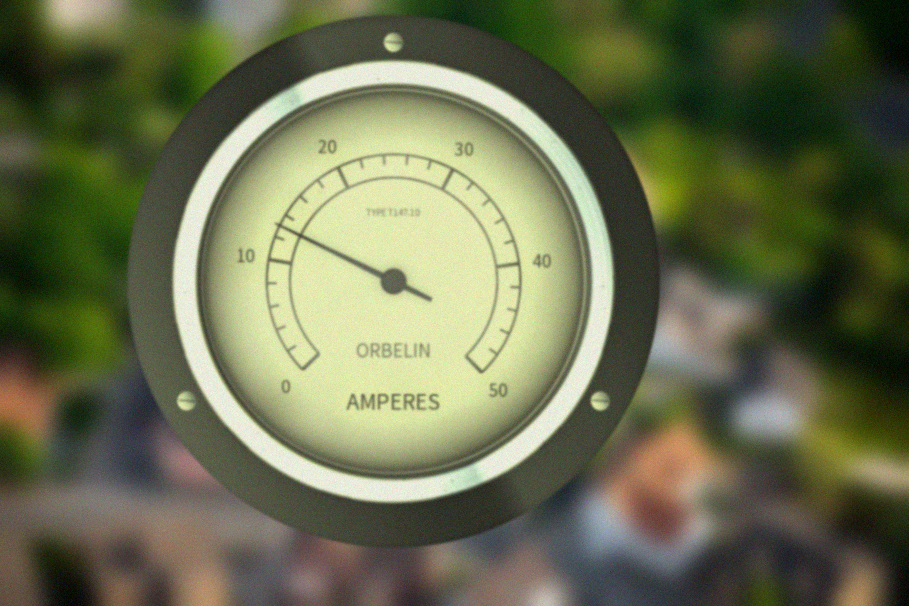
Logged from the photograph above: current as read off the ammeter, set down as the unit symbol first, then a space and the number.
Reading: A 13
